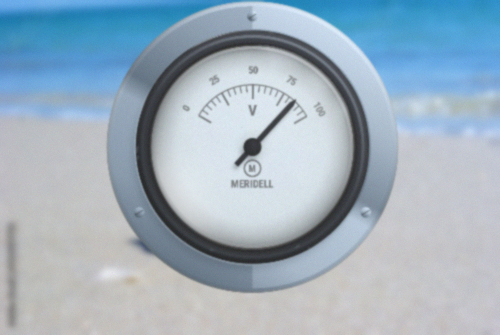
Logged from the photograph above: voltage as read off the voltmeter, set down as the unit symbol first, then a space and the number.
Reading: V 85
